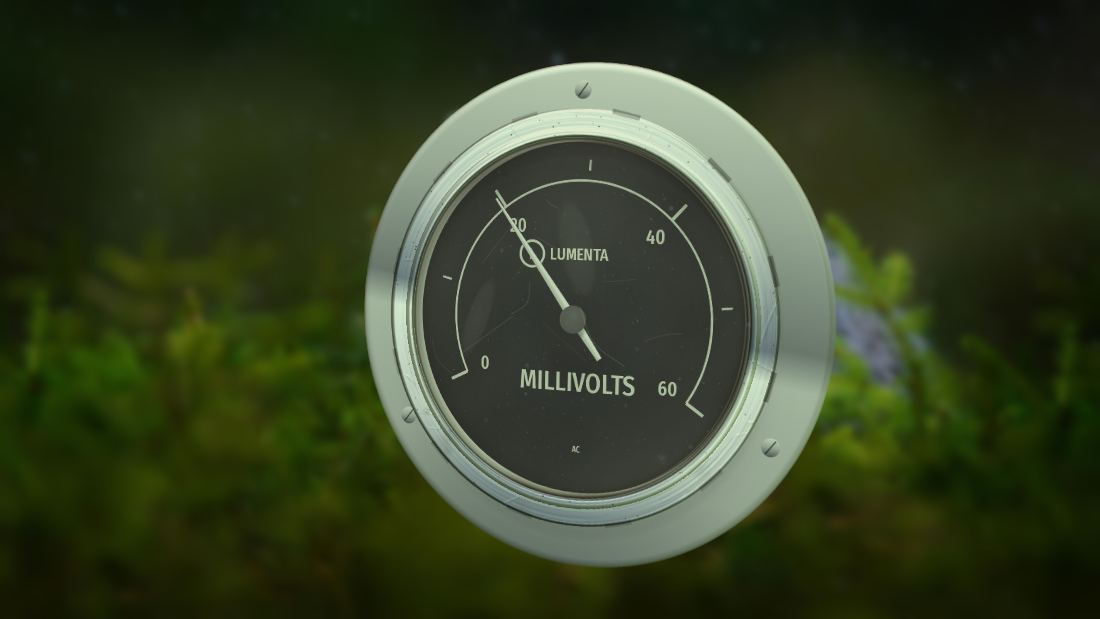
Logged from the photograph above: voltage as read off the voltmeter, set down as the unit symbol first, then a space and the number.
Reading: mV 20
